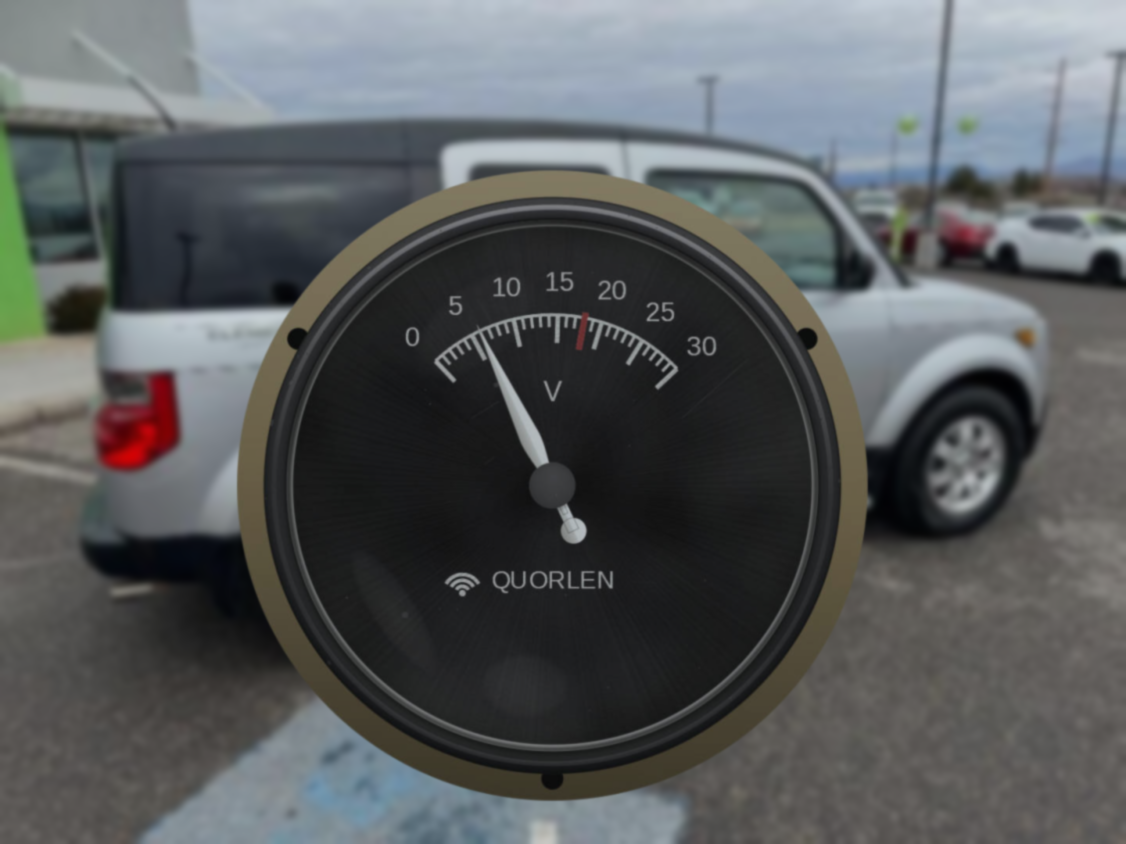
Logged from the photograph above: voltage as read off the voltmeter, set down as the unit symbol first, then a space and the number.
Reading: V 6
